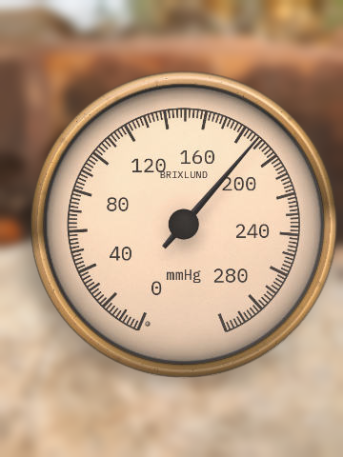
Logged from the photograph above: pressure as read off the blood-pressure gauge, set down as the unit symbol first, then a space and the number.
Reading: mmHg 188
